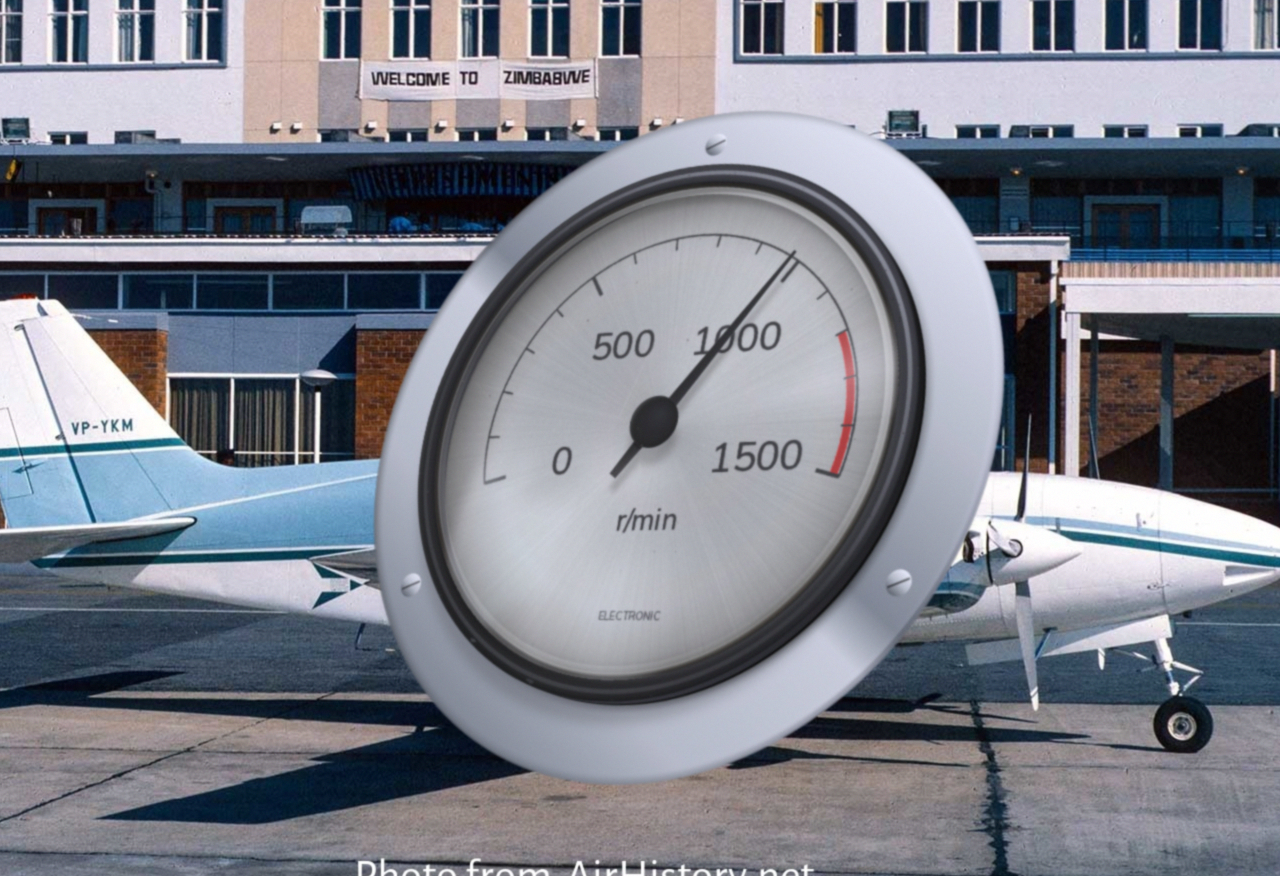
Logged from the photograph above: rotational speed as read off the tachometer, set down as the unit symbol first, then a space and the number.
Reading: rpm 1000
